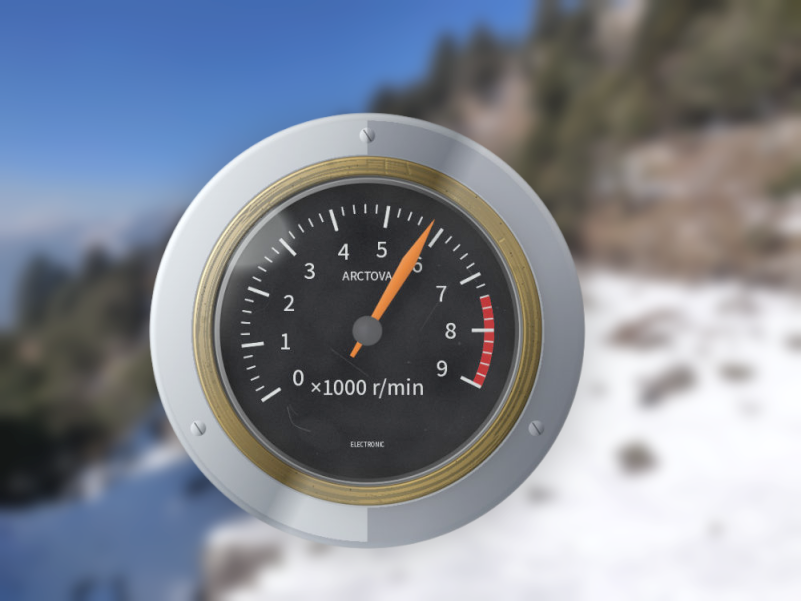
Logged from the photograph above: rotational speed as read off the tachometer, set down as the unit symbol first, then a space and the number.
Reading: rpm 5800
